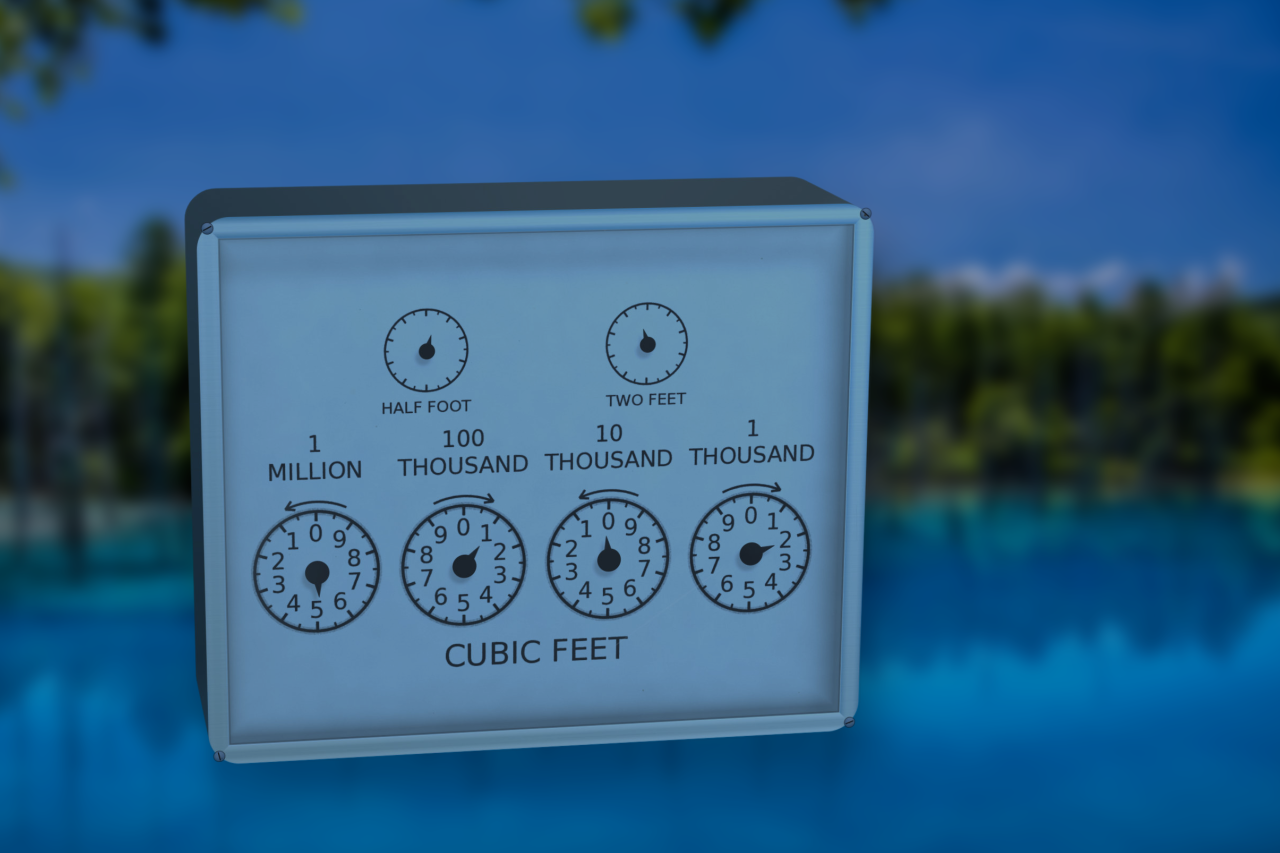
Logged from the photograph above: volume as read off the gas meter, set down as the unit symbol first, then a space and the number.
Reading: ft³ 510200
